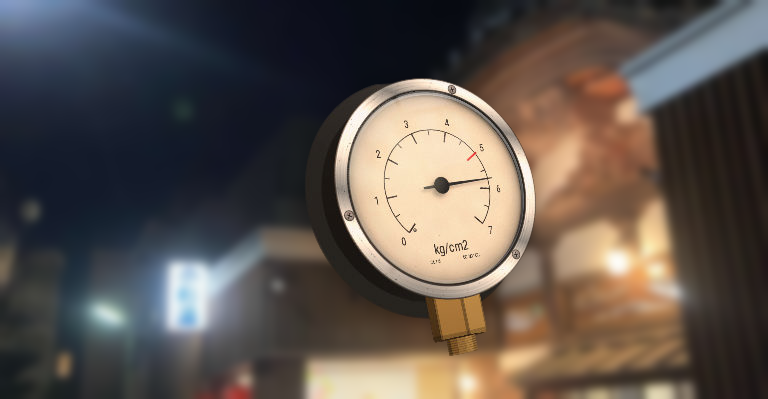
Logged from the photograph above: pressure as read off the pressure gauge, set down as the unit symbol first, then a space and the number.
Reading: kg/cm² 5.75
